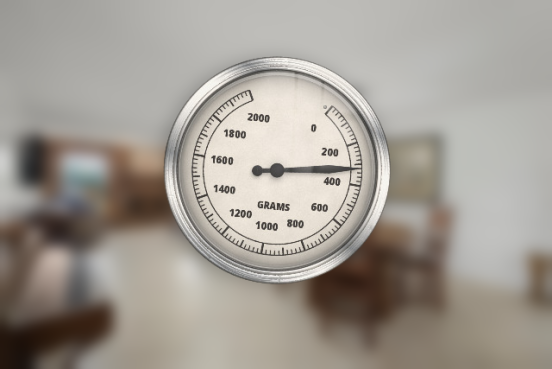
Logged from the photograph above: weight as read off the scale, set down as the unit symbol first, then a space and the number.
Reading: g 320
